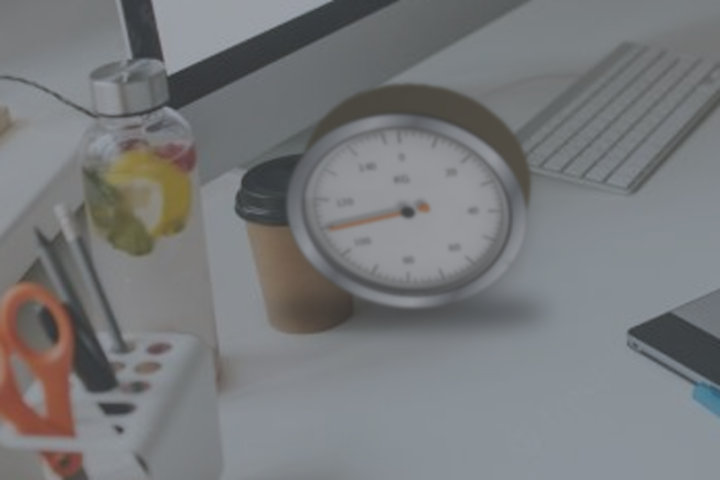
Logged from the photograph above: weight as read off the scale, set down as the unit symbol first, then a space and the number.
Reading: kg 110
